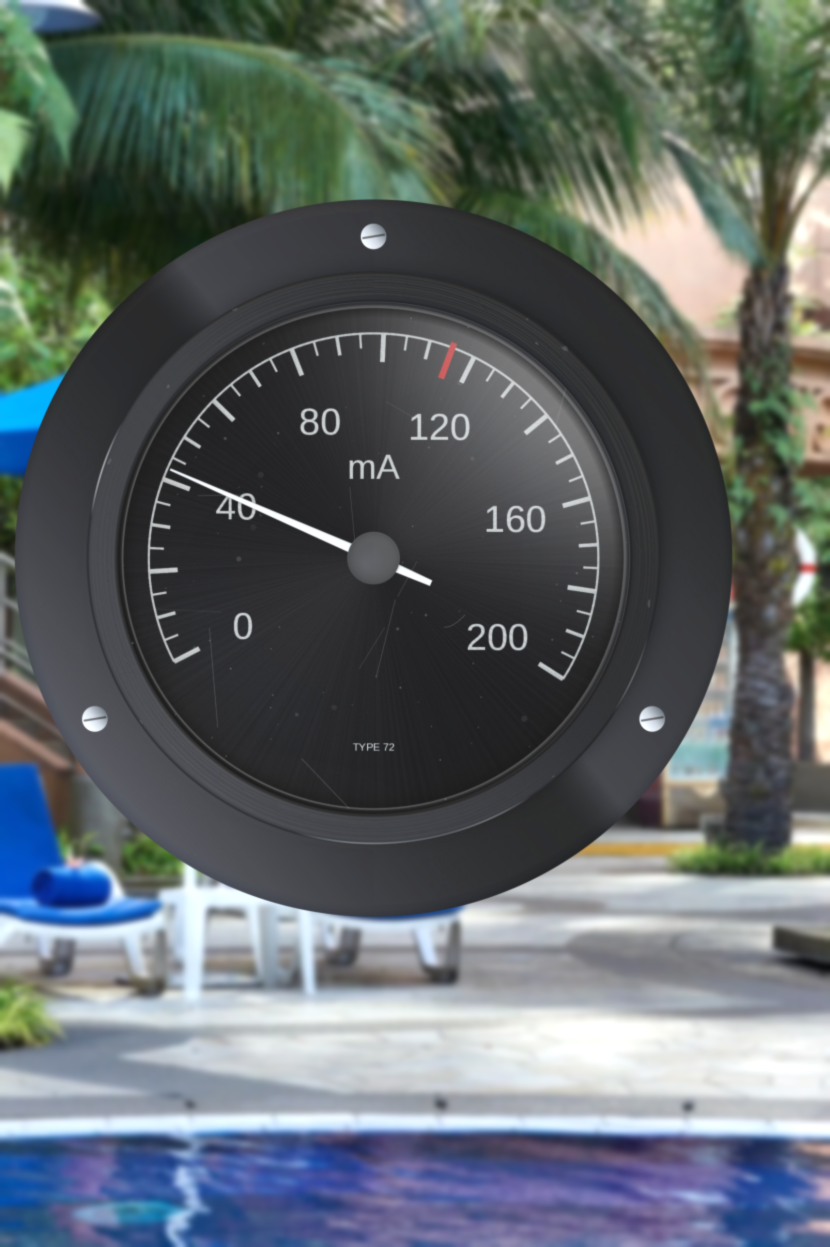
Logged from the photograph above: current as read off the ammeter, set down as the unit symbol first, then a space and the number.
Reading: mA 42.5
